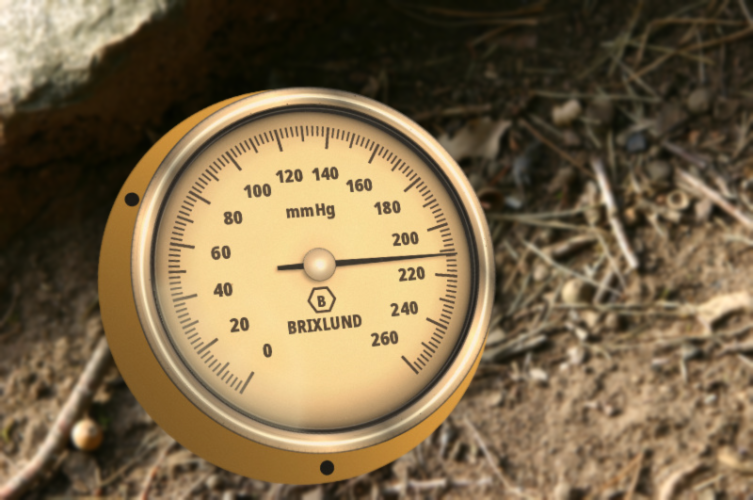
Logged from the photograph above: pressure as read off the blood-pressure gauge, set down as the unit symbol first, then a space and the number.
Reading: mmHg 212
